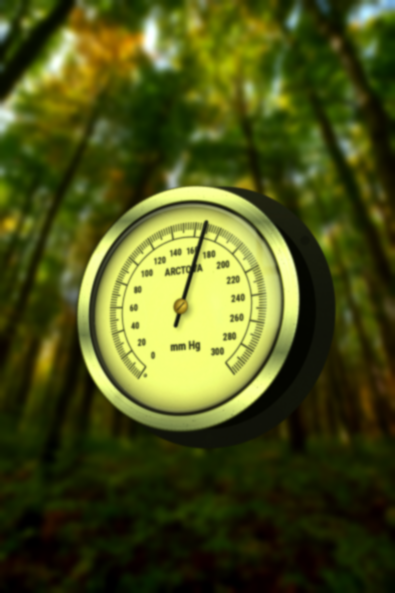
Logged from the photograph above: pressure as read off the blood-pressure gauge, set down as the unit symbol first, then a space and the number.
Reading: mmHg 170
